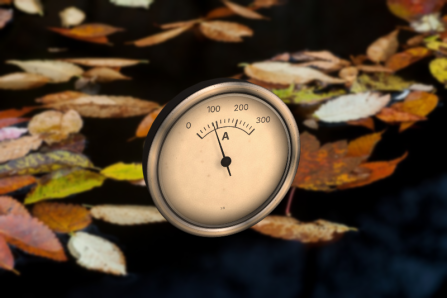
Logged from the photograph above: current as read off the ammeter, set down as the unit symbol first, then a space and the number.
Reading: A 80
